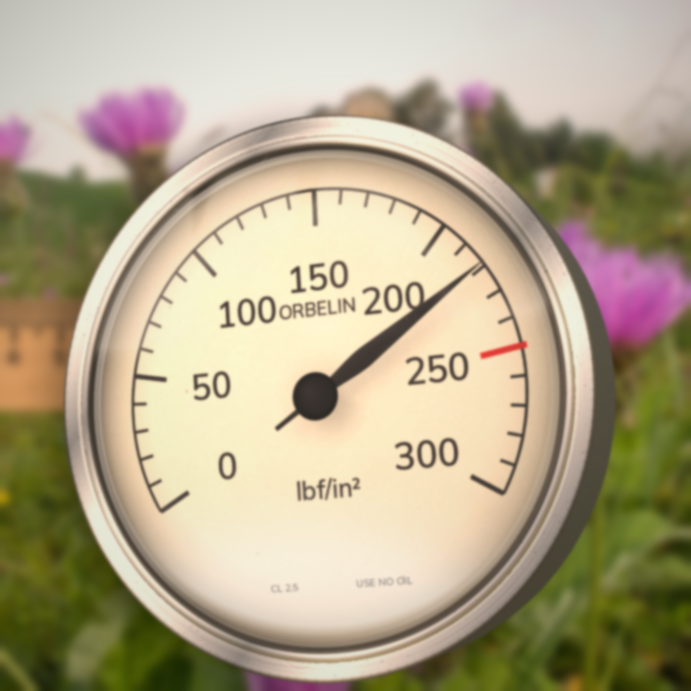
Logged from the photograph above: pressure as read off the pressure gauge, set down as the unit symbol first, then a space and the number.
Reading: psi 220
